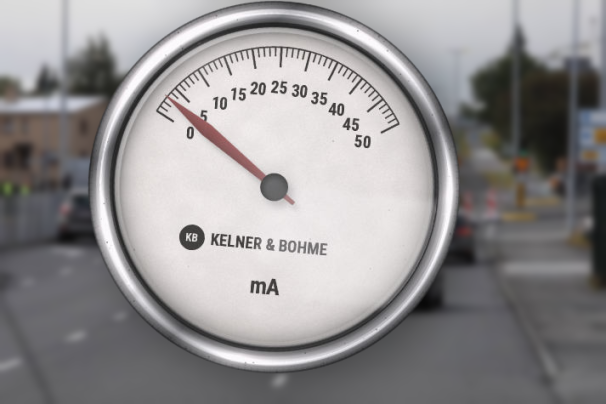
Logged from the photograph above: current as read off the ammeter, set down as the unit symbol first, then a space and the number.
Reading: mA 3
